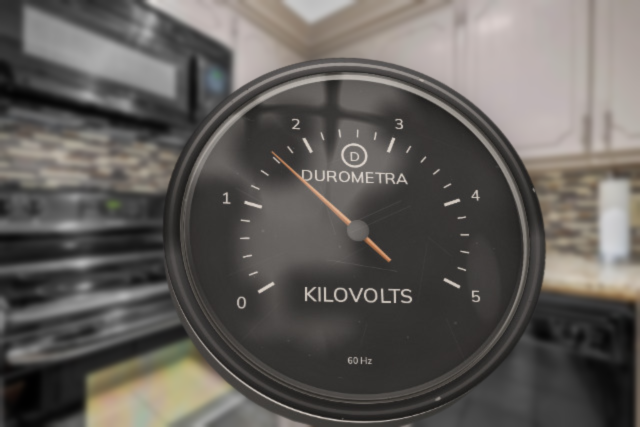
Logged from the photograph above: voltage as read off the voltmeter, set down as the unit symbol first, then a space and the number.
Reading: kV 1.6
